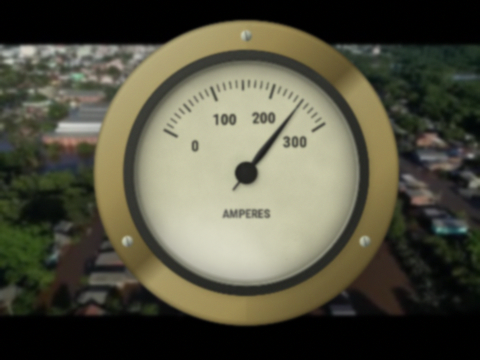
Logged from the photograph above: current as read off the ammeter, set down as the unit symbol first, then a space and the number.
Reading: A 250
